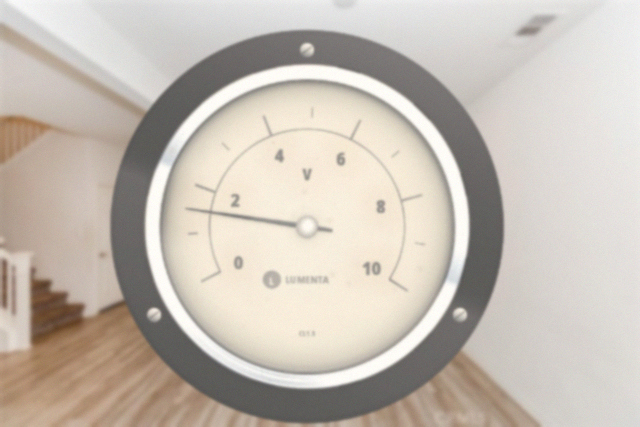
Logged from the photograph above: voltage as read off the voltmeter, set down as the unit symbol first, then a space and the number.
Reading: V 1.5
